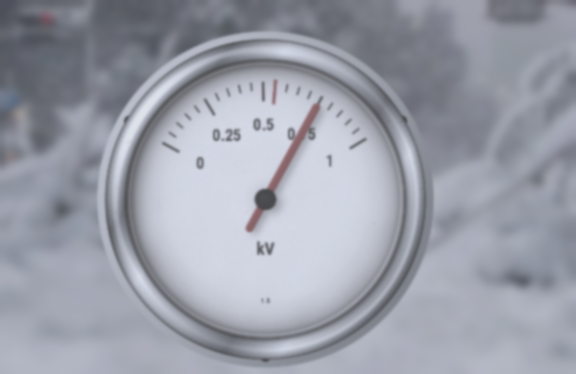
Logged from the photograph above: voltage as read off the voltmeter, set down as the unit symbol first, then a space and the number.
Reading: kV 0.75
